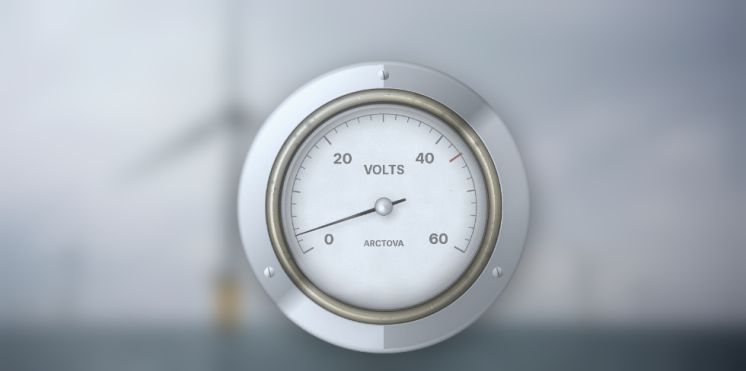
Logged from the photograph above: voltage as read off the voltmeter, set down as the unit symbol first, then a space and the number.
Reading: V 3
